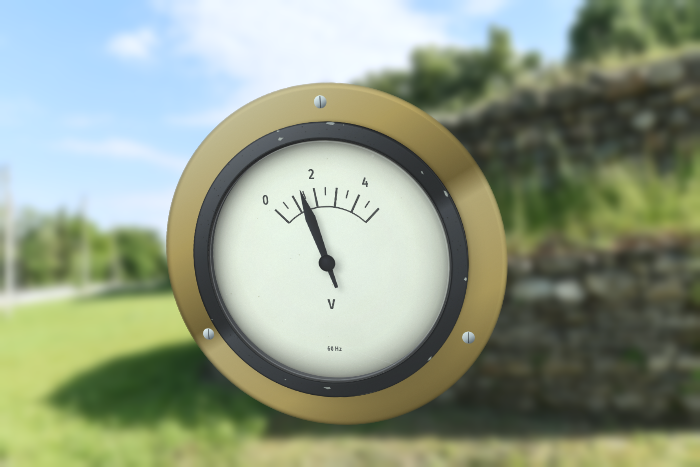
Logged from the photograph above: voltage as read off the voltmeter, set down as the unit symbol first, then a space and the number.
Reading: V 1.5
